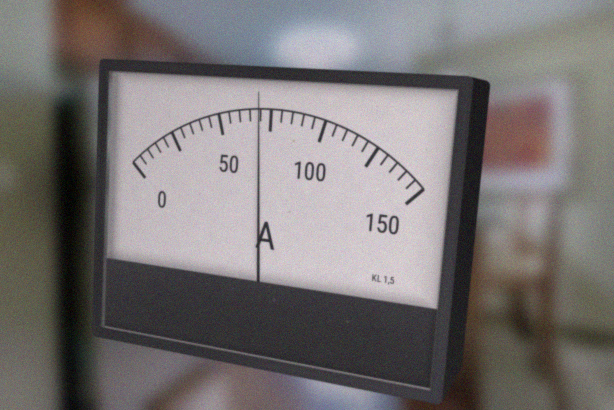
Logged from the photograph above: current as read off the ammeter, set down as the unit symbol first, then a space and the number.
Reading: A 70
